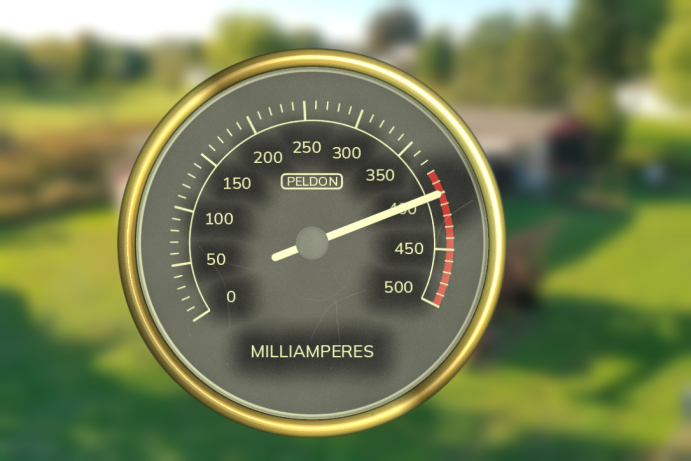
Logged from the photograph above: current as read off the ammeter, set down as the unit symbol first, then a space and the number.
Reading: mA 400
